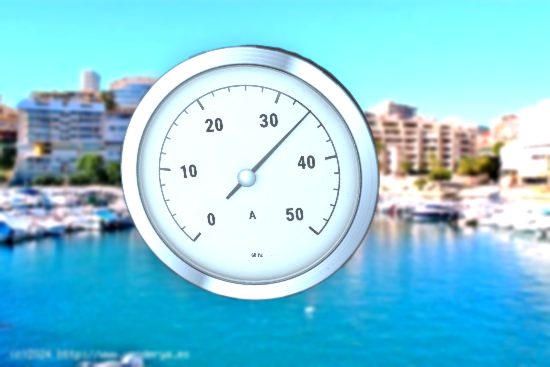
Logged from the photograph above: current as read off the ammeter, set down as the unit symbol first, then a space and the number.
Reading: A 34
